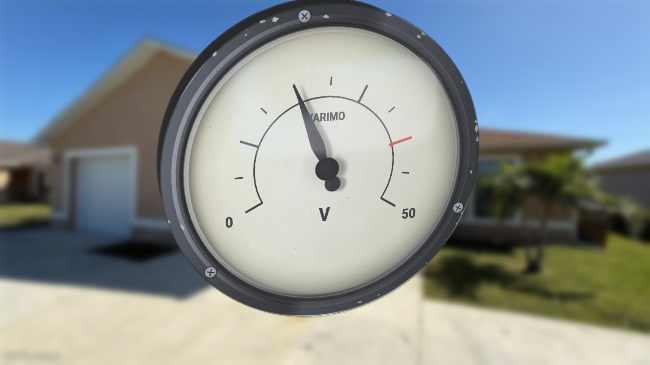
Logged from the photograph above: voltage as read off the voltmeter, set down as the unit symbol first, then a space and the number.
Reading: V 20
